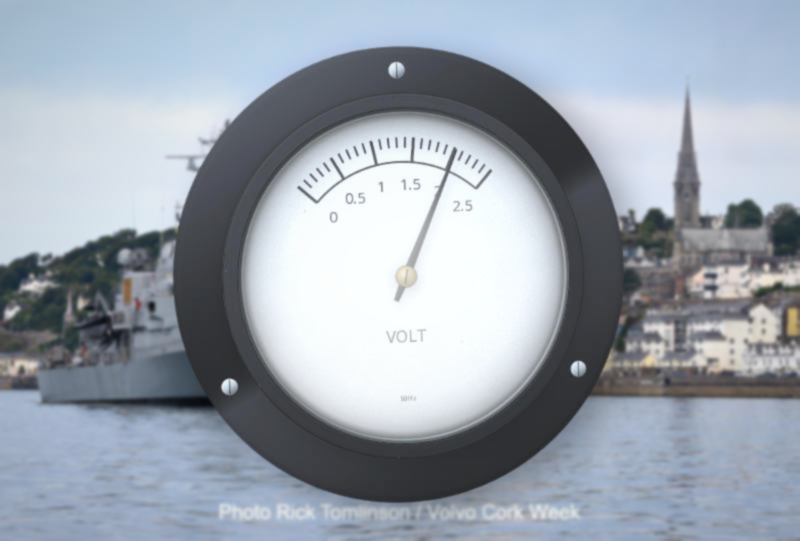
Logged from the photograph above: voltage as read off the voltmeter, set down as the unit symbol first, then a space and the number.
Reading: V 2
